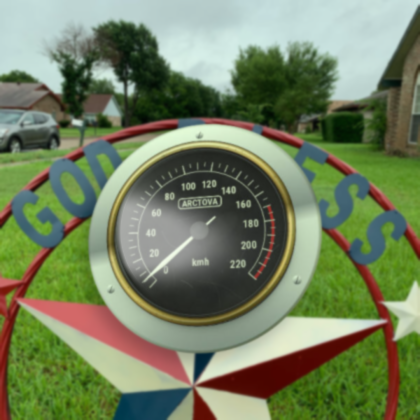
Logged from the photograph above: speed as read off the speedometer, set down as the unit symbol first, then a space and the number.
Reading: km/h 5
